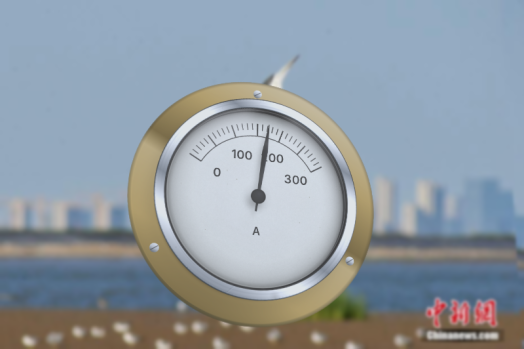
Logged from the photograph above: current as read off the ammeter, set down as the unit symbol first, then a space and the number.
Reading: A 170
